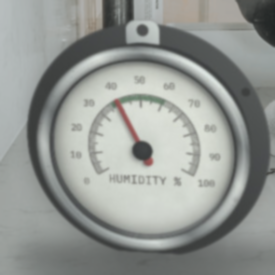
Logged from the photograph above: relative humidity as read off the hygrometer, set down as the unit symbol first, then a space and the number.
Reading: % 40
